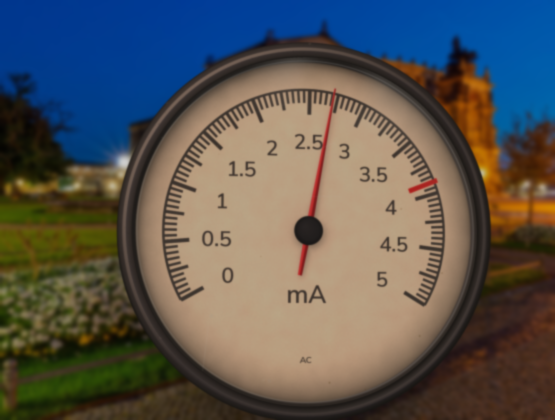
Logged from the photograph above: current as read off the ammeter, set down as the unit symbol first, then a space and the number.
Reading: mA 2.7
